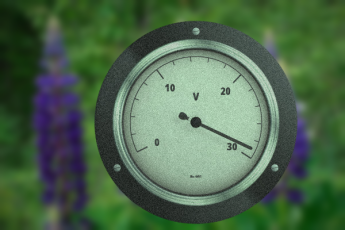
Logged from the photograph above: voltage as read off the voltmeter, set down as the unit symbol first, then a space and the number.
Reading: V 29
